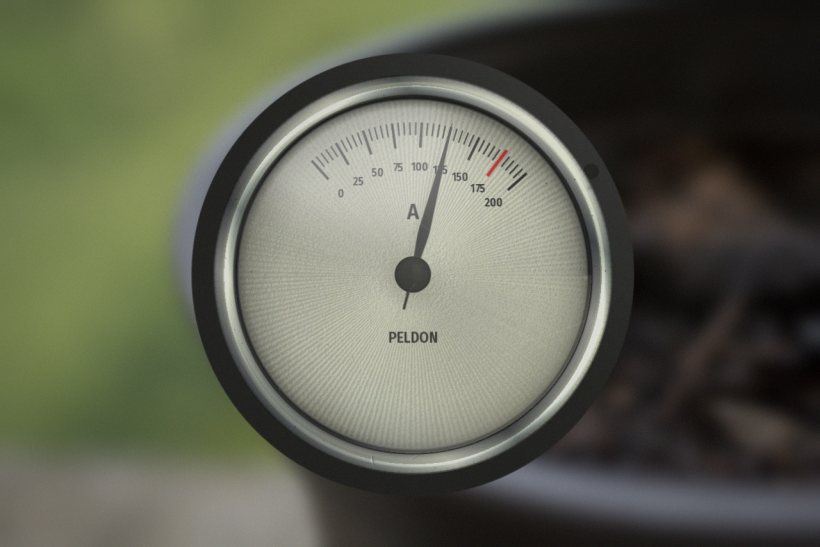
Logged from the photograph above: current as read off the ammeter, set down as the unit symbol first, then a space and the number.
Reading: A 125
